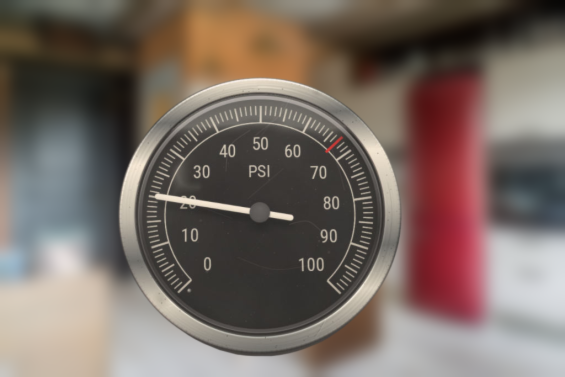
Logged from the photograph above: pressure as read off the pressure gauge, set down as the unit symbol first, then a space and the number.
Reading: psi 20
